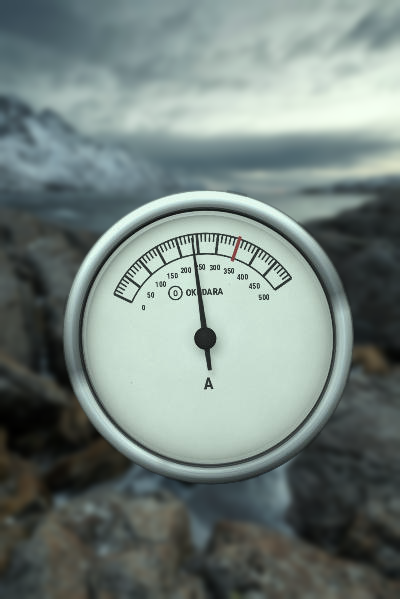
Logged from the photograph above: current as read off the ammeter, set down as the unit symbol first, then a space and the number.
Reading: A 240
